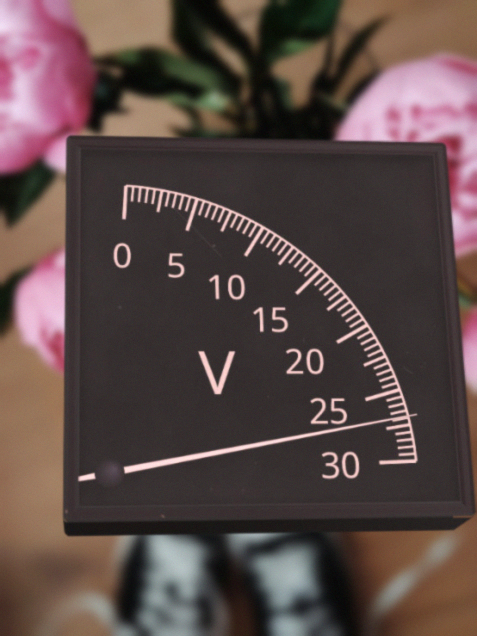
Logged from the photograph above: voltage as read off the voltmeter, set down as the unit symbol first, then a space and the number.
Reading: V 27
